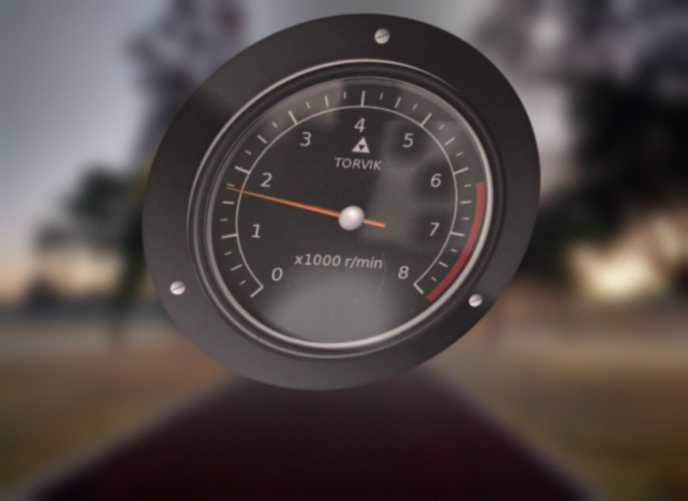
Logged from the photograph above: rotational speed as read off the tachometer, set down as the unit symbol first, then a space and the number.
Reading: rpm 1750
